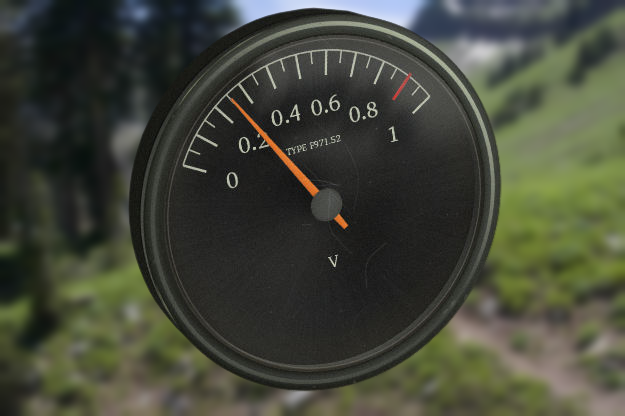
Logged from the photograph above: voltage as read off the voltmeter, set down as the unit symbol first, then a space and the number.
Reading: V 0.25
